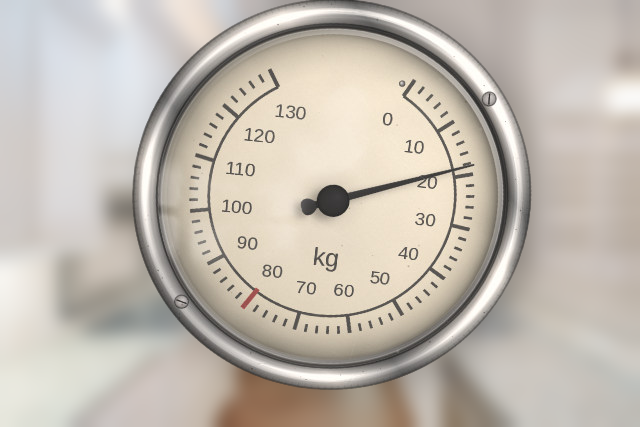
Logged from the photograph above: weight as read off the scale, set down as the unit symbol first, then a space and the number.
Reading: kg 18
